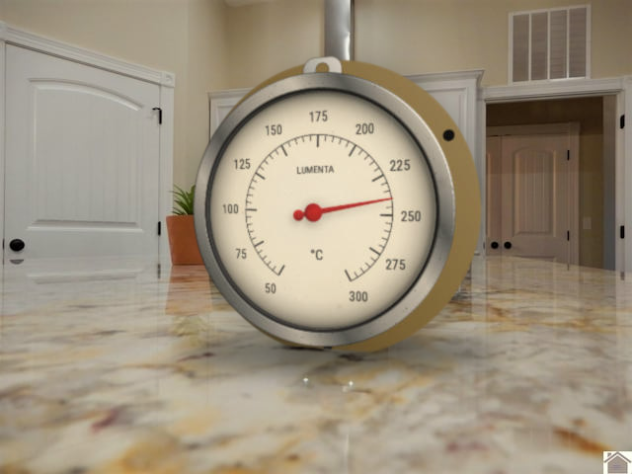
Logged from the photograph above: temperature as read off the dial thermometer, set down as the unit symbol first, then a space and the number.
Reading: °C 240
